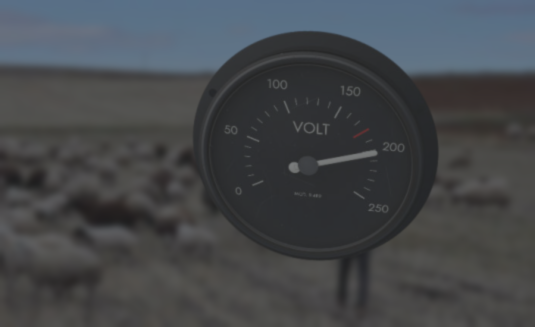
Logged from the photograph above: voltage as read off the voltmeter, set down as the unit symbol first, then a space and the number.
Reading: V 200
